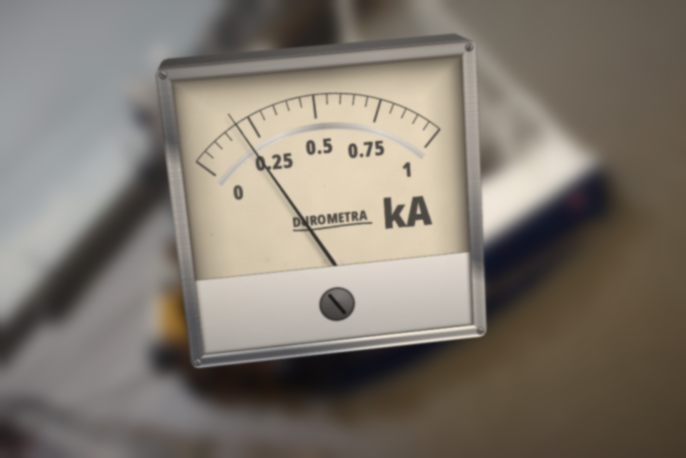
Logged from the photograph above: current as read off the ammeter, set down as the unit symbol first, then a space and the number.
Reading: kA 0.2
